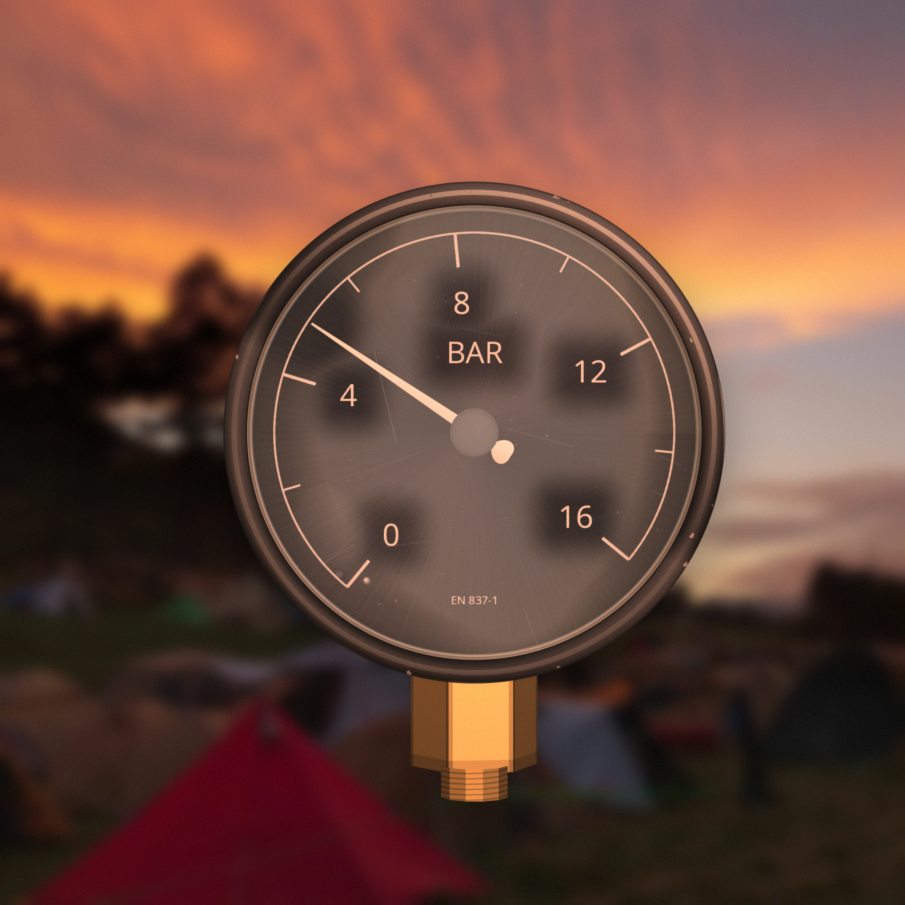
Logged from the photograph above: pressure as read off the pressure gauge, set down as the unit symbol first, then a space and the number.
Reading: bar 5
